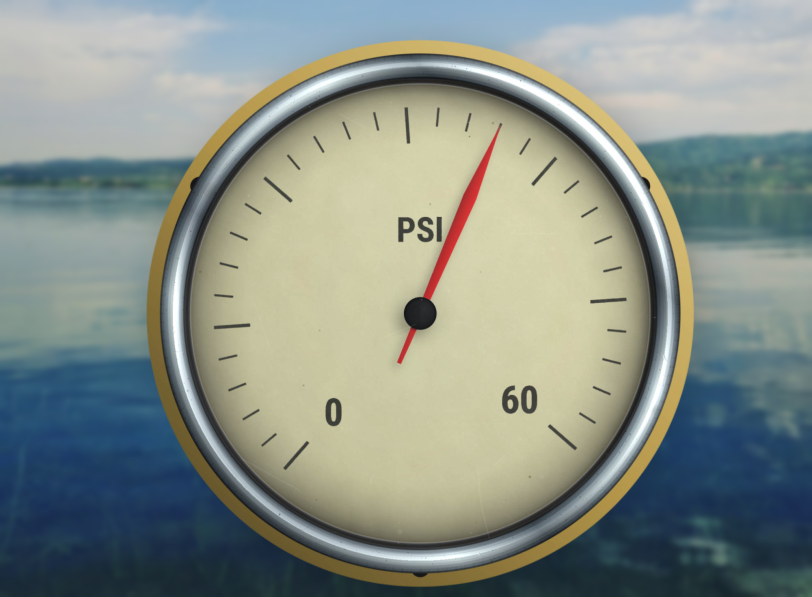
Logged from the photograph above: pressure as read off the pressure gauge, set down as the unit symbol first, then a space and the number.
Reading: psi 36
